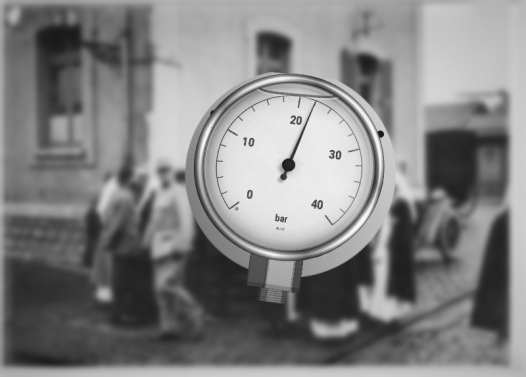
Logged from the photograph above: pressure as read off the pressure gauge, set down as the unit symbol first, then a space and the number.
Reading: bar 22
